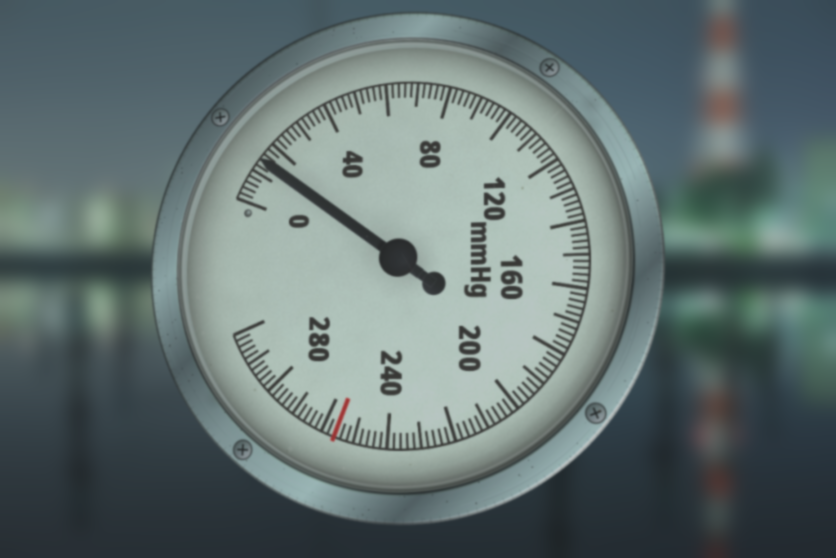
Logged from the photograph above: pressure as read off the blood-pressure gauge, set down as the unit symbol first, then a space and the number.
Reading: mmHg 14
